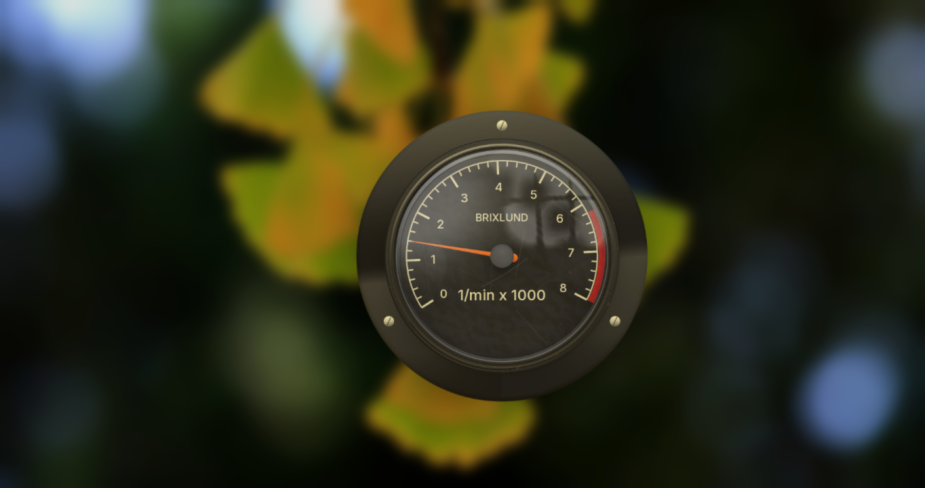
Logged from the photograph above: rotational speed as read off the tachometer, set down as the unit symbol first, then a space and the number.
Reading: rpm 1400
